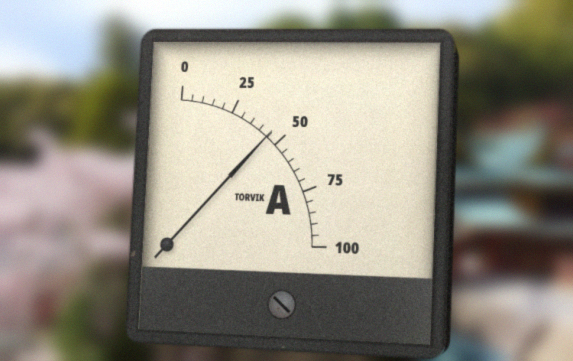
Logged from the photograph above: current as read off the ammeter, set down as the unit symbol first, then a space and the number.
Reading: A 45
